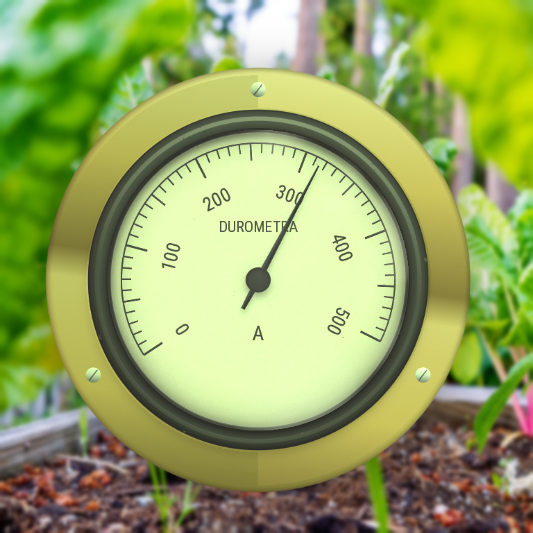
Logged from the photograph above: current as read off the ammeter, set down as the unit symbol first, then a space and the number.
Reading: A 315
